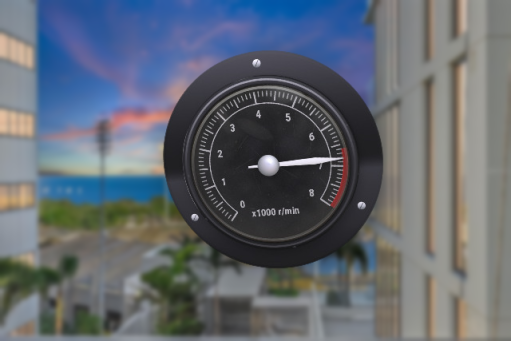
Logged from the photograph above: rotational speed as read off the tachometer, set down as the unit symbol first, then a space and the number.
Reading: rpm 6800
